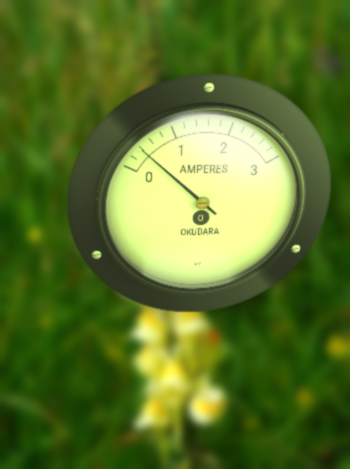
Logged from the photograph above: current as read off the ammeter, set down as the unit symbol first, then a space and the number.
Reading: A 0.4
